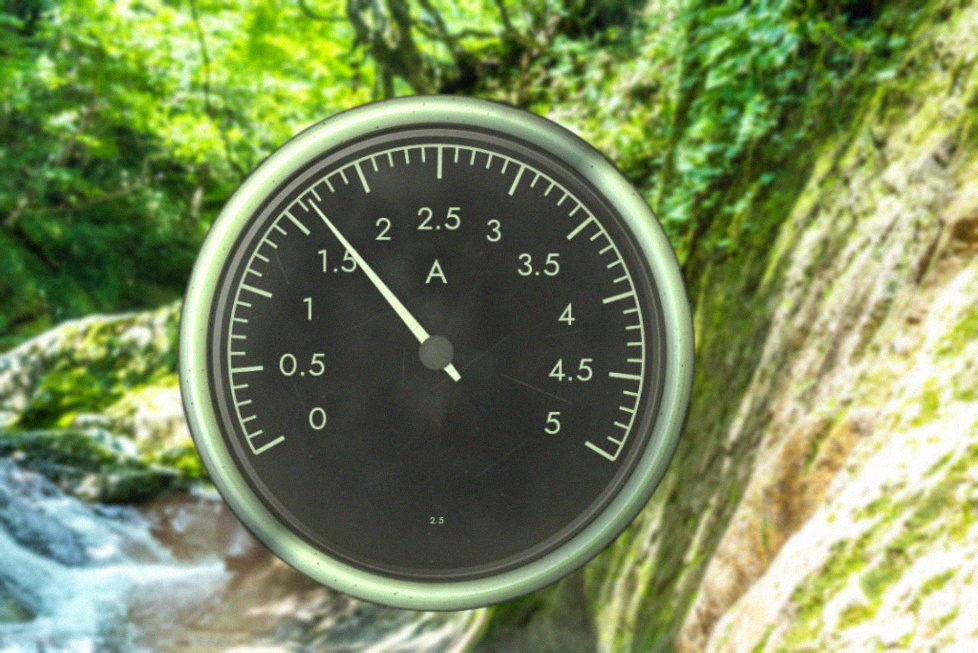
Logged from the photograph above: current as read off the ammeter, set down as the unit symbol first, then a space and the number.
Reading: A 1.65
